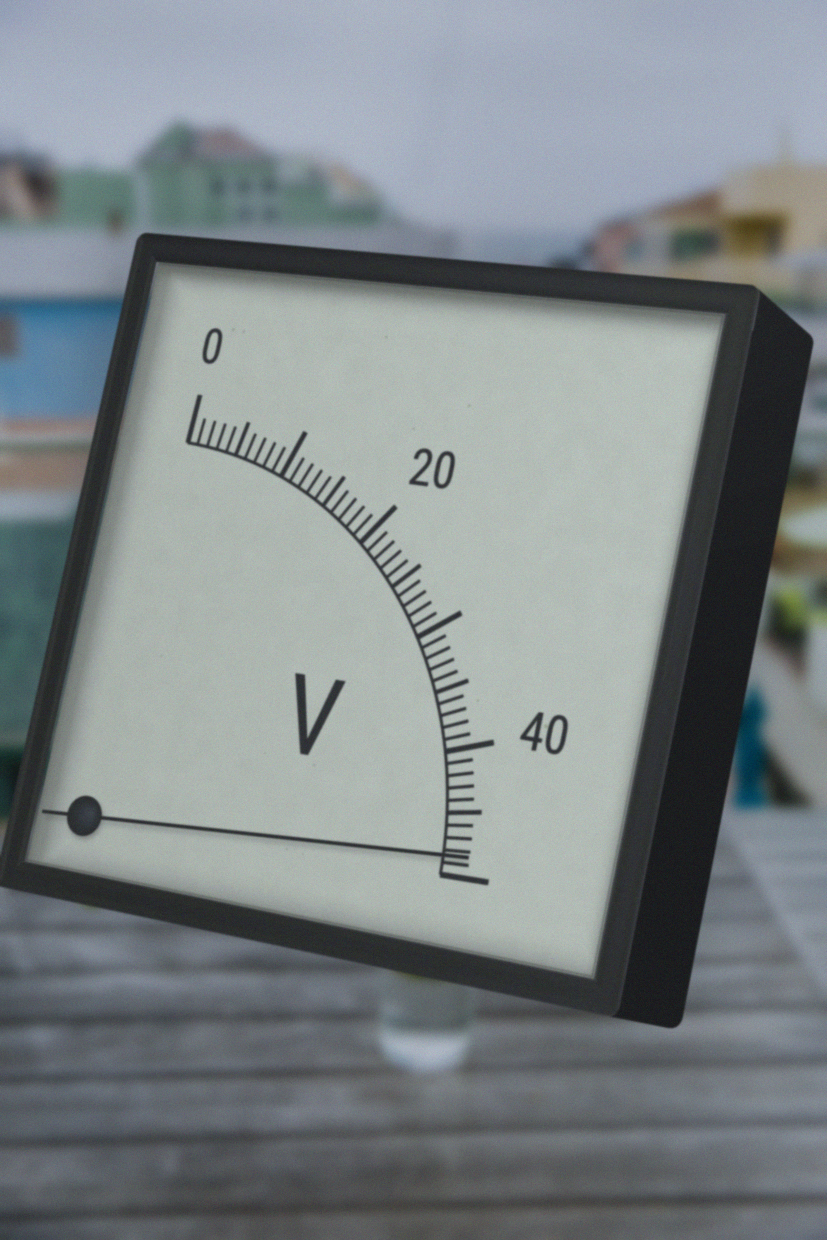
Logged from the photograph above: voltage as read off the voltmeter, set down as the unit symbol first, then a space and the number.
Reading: V 48.5
